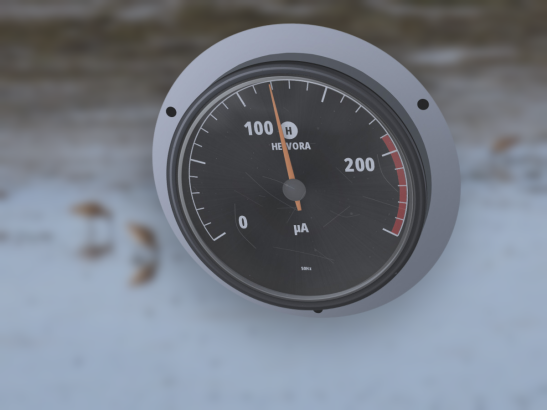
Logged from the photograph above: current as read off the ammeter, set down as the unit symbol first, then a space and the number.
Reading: µA 120
